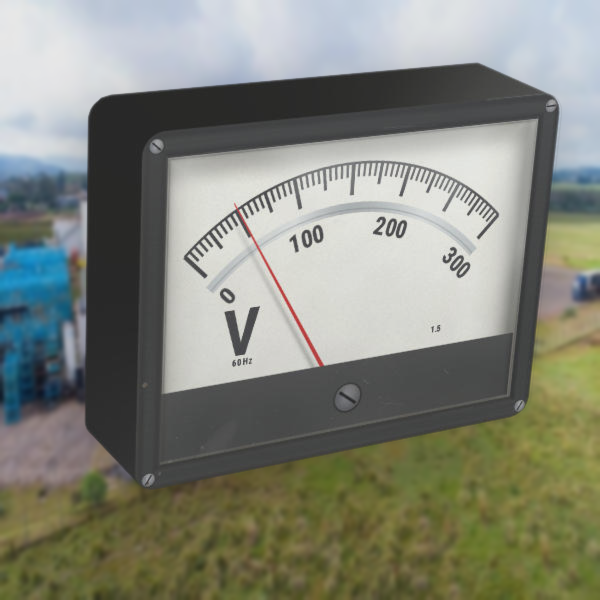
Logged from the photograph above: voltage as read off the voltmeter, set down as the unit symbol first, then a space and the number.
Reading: V 50
